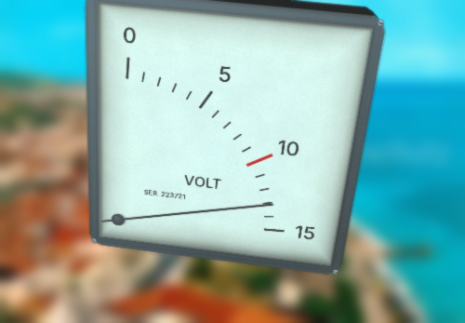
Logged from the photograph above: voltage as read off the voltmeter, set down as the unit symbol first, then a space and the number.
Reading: V 13
